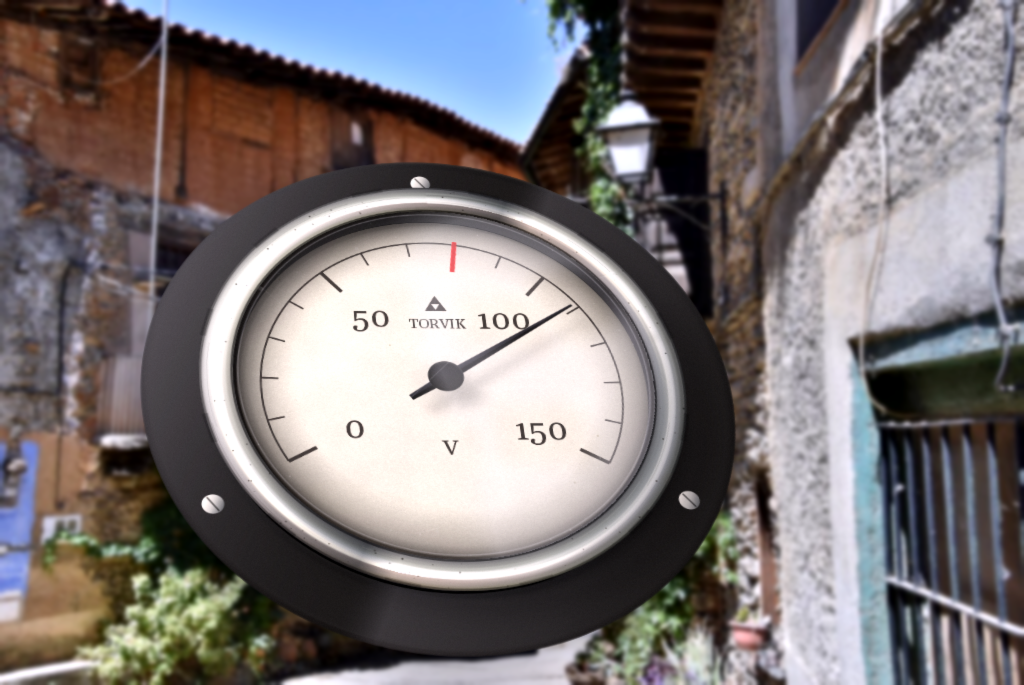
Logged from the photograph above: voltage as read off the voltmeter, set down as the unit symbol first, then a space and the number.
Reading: V 110
